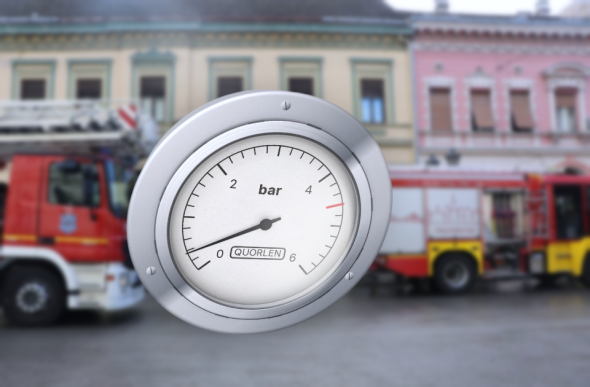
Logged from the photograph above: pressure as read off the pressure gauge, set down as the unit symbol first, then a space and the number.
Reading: bar 0.4
